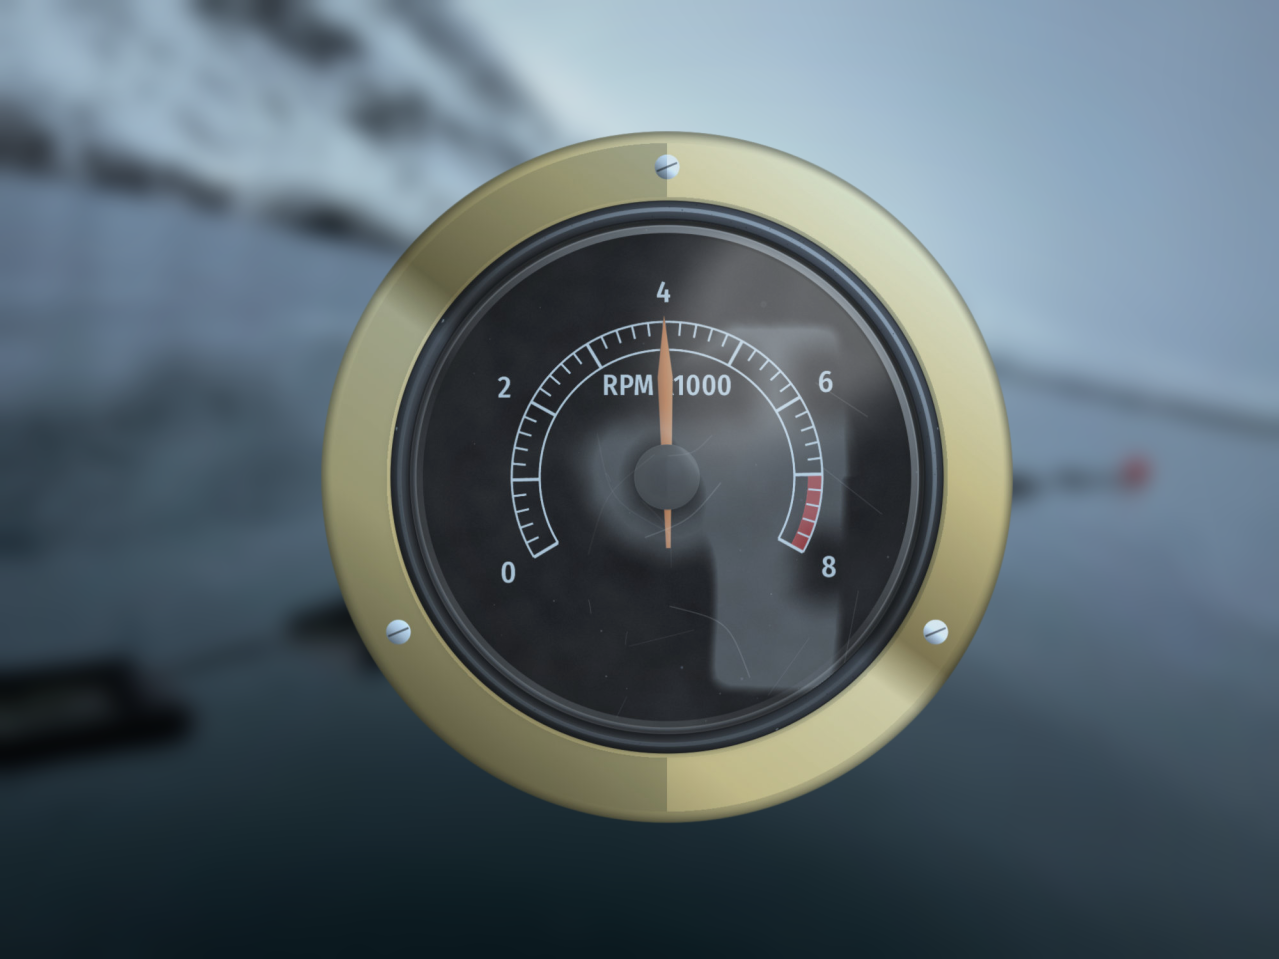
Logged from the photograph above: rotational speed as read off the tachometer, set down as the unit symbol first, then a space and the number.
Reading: rpm 4000
